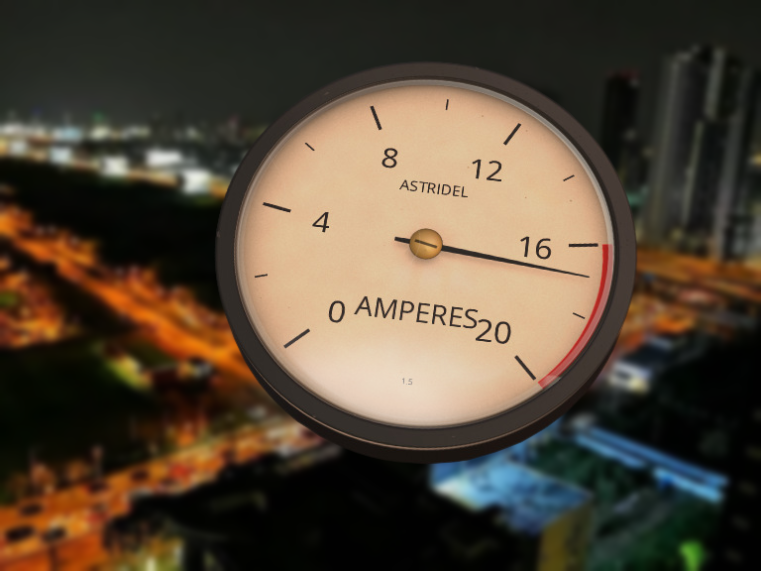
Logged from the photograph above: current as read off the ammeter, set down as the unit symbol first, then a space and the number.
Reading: A 17
